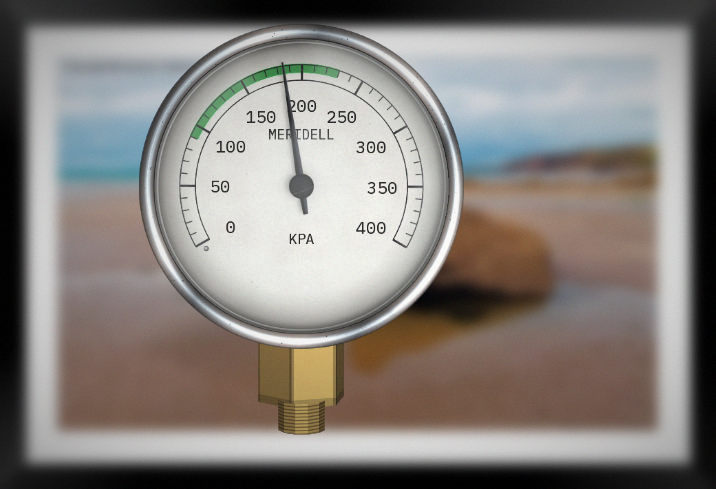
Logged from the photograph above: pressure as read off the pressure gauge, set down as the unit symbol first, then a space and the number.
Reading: kPa 185
